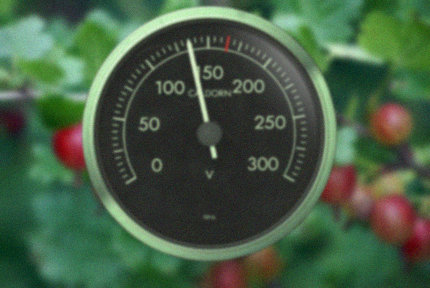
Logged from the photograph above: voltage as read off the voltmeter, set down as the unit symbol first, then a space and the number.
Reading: V 135
